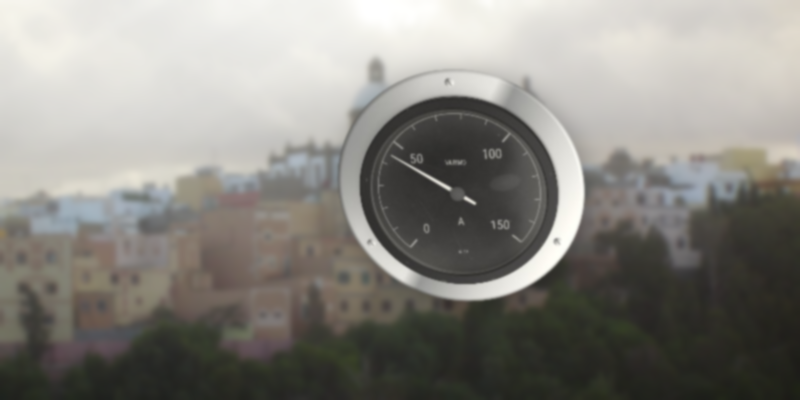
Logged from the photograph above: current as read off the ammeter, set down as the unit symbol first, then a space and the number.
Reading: A 45
